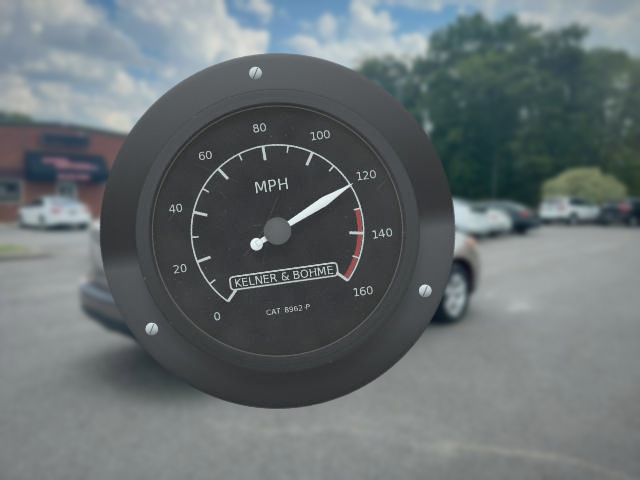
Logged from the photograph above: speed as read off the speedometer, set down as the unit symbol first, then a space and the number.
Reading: mph 120
